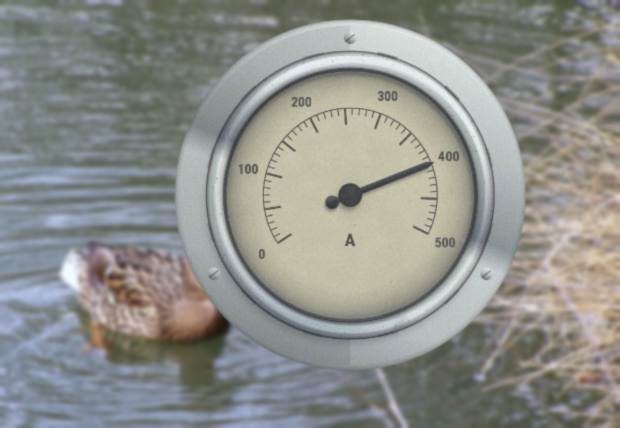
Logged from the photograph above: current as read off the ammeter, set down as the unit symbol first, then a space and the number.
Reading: A 400
